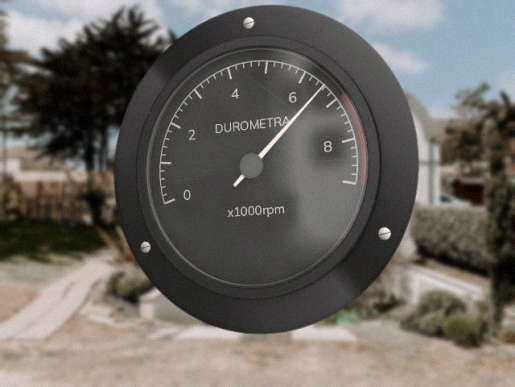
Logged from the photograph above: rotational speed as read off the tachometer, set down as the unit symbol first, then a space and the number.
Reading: rpm 6600
